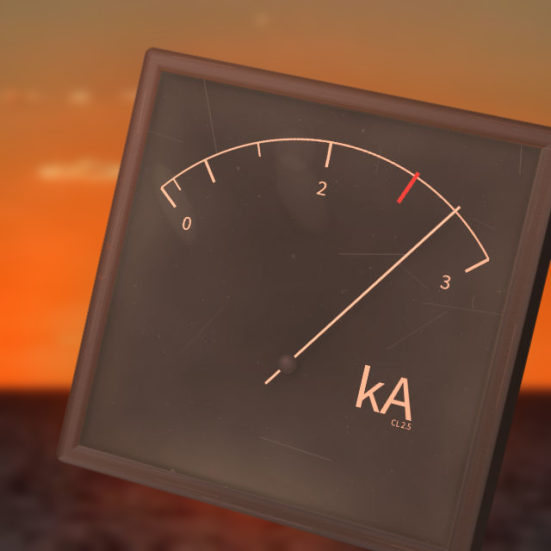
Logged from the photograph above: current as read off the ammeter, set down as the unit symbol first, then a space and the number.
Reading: kA 2.75
